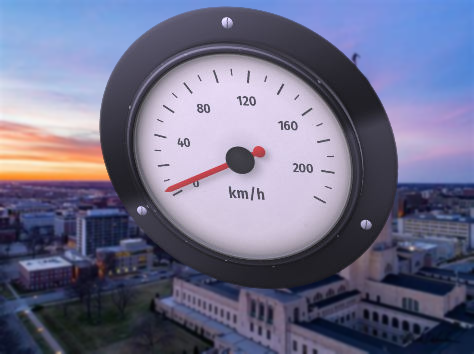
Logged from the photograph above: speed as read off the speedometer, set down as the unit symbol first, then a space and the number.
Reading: km/h 5
